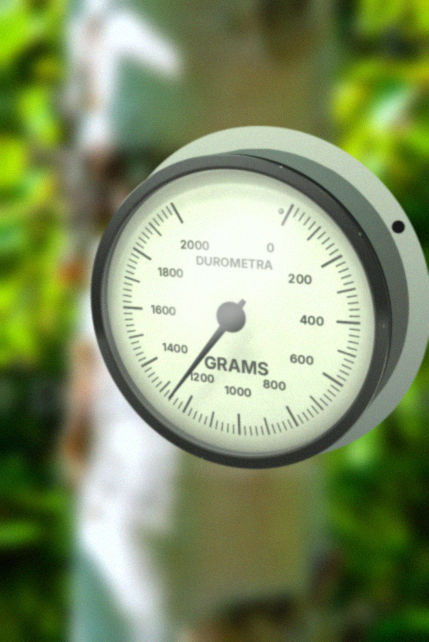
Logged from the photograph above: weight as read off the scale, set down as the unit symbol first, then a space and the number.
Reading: g 1260
